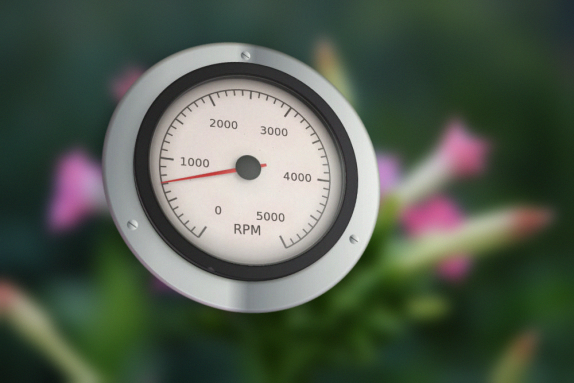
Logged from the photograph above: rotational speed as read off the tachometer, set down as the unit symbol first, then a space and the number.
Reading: rpm 700
